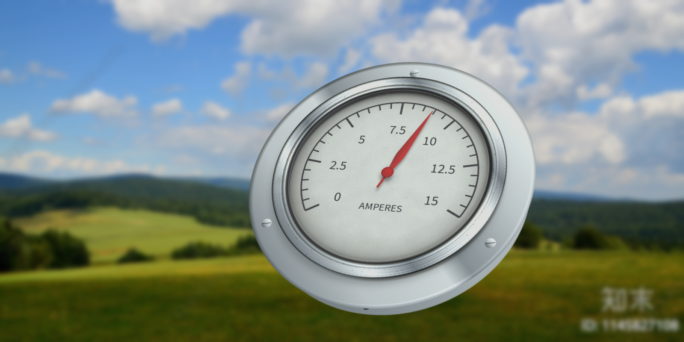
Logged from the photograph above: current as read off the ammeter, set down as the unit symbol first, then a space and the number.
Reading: A 9
